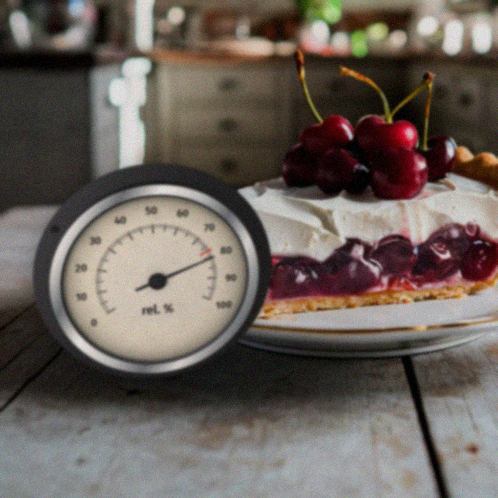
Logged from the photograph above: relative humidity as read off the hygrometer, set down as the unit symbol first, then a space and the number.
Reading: % 80
